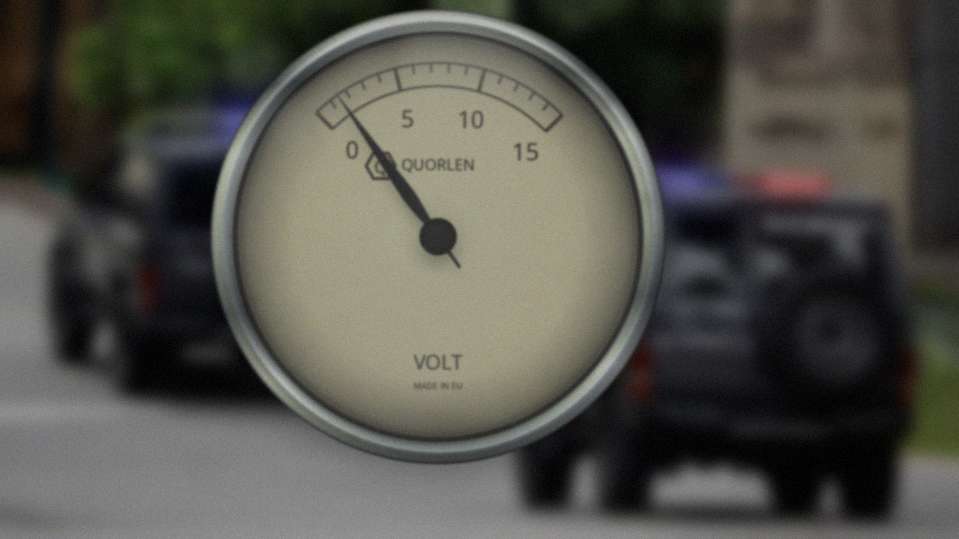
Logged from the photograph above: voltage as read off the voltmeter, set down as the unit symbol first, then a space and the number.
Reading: V 1.5
